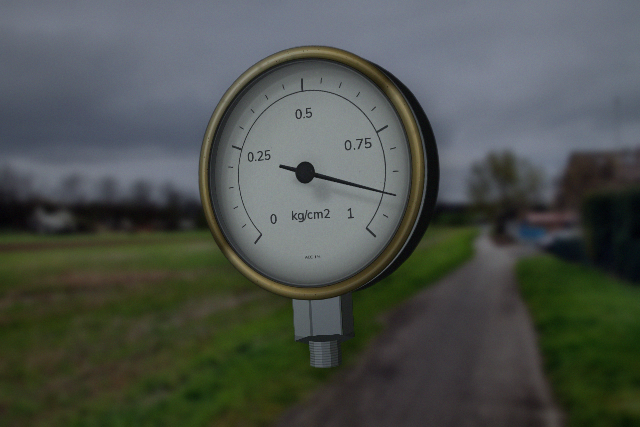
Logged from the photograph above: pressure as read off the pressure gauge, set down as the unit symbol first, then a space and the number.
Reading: kg/cm² 0.9
